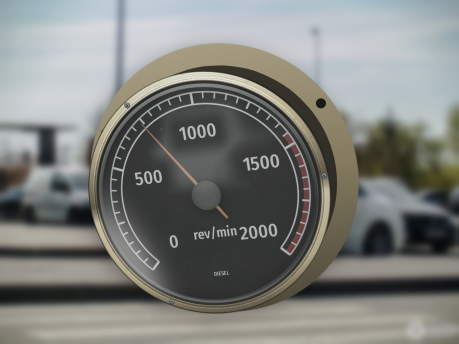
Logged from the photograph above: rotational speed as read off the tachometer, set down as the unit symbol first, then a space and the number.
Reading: rpm 750
